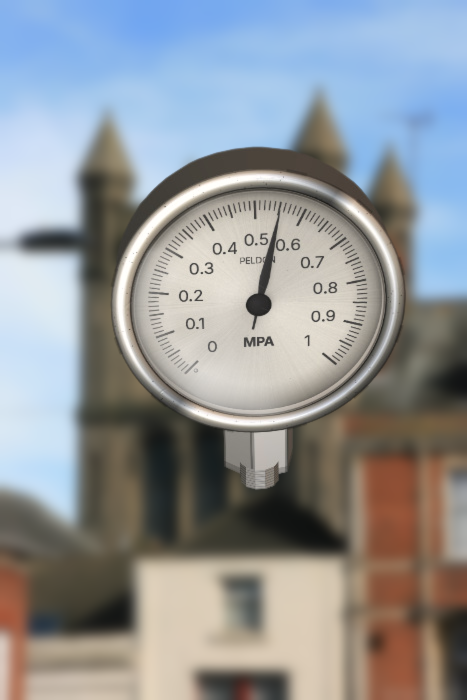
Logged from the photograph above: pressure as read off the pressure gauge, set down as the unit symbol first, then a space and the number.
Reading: MPa 0.55
